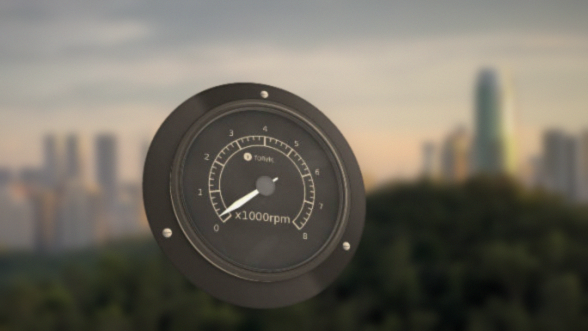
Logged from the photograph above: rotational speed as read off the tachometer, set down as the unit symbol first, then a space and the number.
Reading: rpm 200
